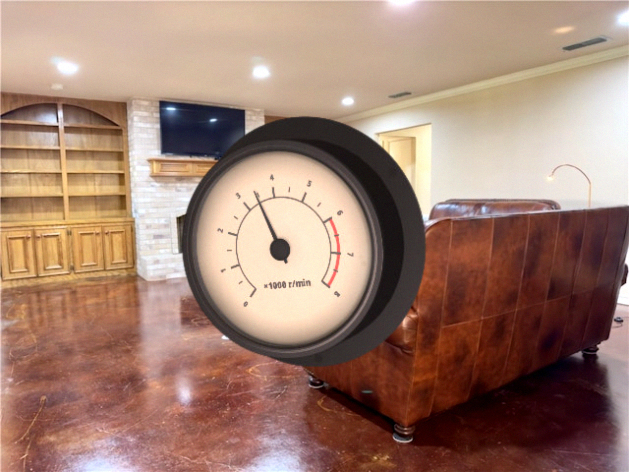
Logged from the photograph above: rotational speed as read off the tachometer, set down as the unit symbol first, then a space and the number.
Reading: rpm 3500
